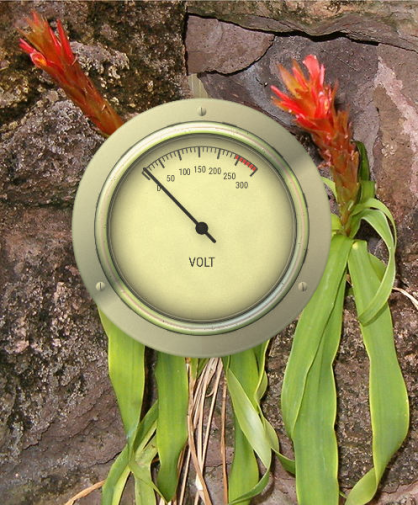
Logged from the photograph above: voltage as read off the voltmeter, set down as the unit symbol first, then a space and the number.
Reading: V 10
